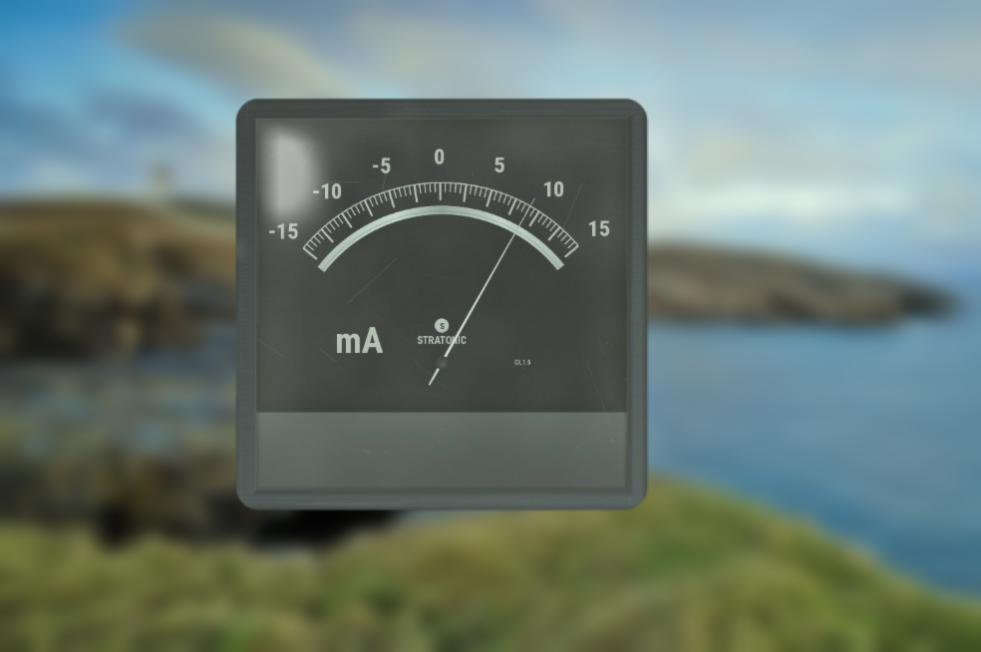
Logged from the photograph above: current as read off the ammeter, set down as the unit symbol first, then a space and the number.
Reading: mA 9
